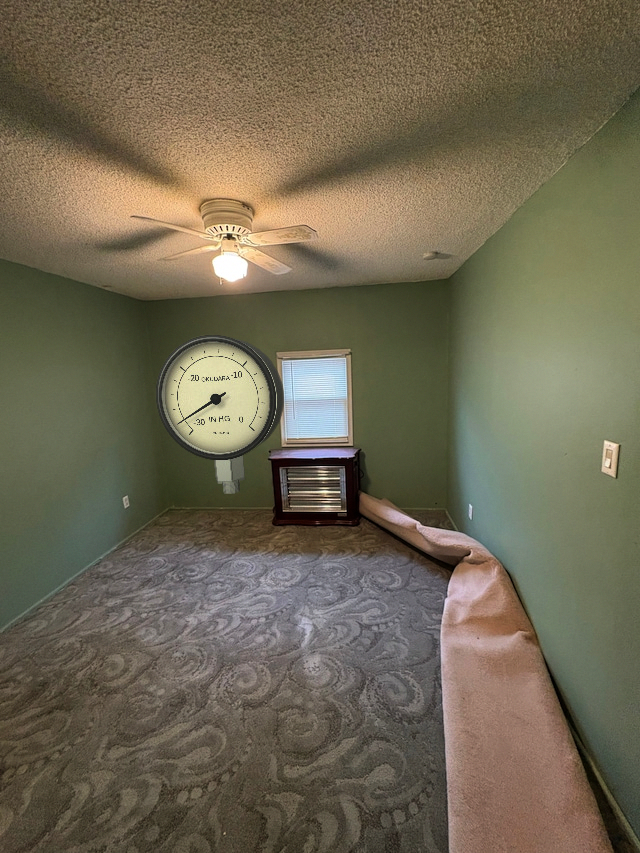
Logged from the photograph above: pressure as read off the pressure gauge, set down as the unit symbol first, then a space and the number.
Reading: inHg -28
